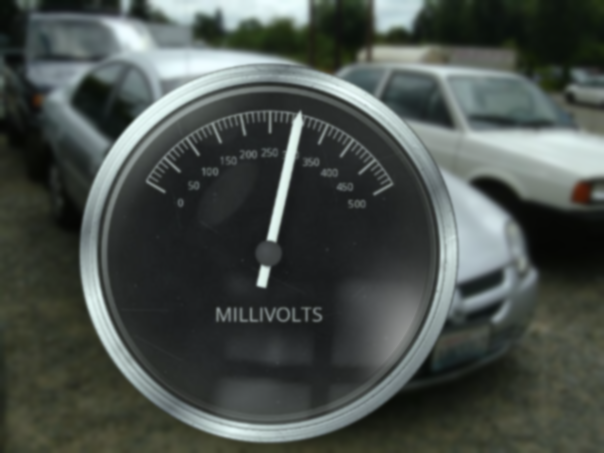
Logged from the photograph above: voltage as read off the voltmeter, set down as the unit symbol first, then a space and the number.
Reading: mV 300
